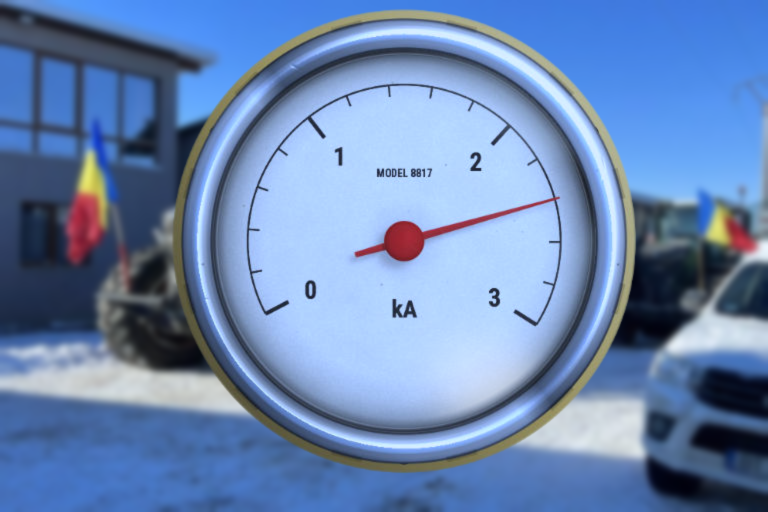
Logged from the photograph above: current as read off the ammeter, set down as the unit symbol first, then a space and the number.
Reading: kA 2.4
